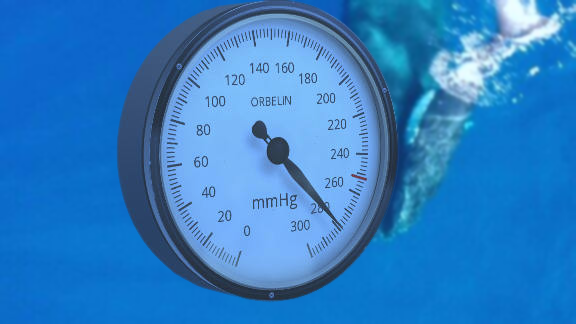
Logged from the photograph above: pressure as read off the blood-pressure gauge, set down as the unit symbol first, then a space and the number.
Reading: mmHg 280
